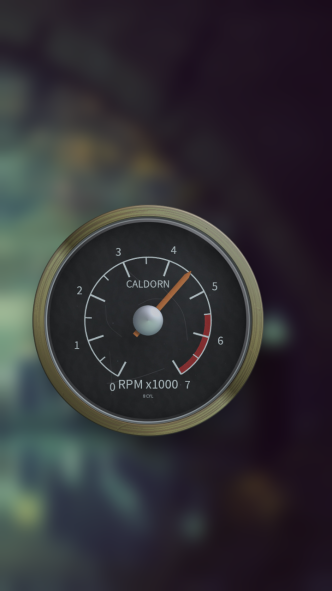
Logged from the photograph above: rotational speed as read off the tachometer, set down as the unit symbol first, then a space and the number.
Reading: rpm 4500
